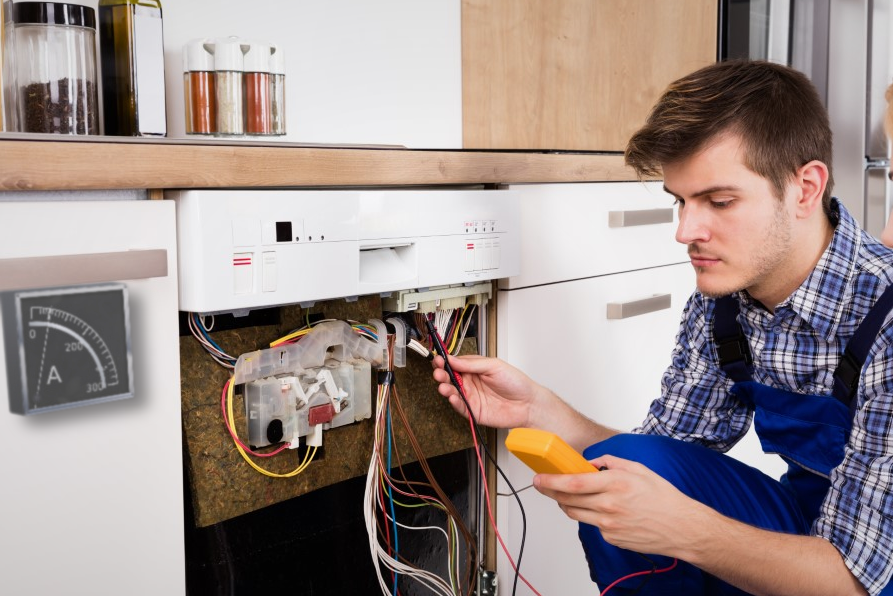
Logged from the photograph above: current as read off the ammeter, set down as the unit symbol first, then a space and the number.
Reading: A 100
